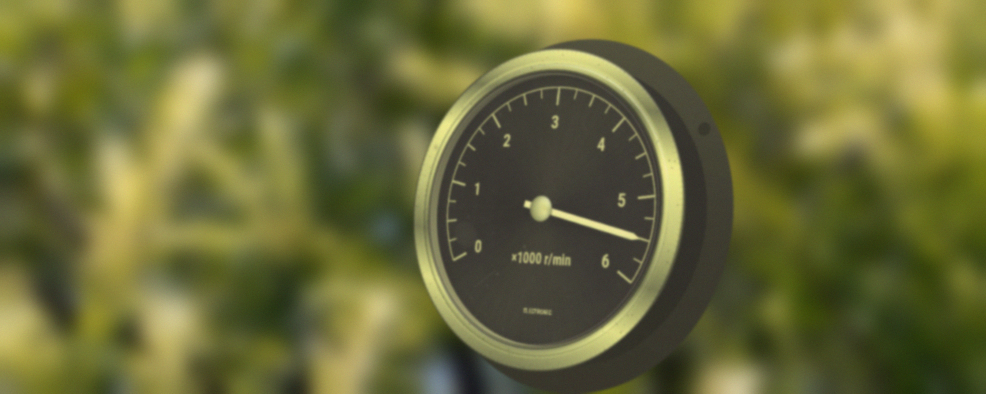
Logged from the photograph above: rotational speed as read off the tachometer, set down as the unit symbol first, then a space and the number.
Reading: rpm 5500
